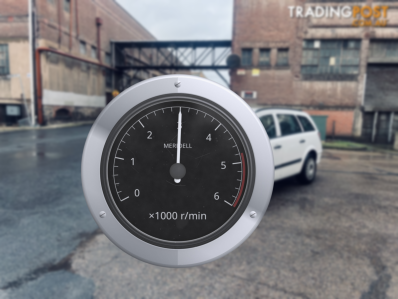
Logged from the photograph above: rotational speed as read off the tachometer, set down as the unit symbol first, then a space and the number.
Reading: rpm 3000
